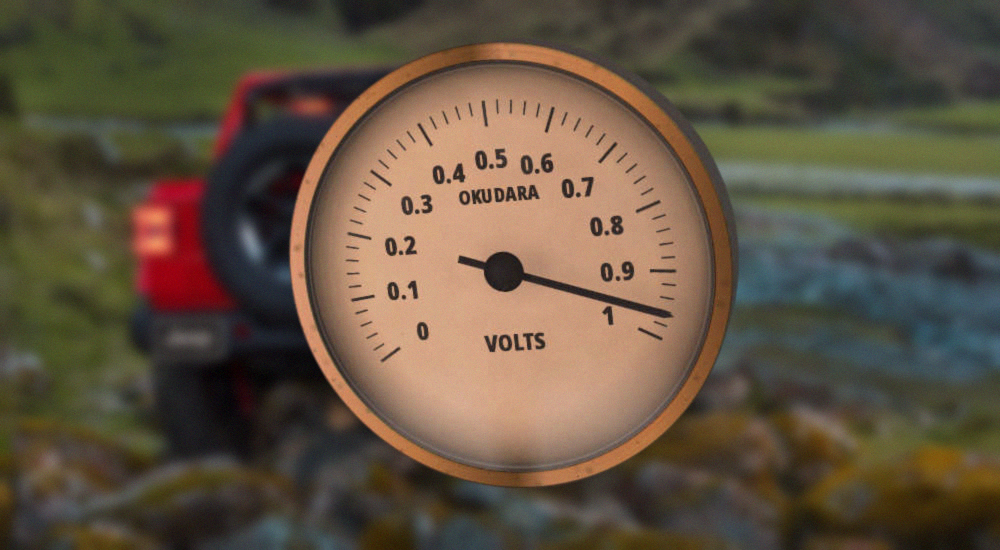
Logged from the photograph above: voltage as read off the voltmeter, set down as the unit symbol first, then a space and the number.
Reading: V 0.96
